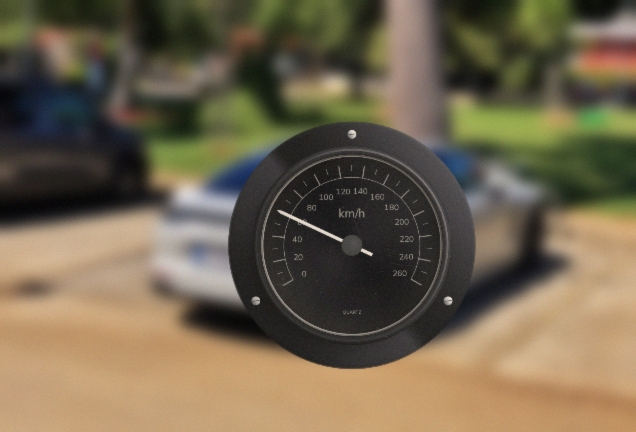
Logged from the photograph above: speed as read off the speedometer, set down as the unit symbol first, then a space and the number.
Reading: km/h 60
